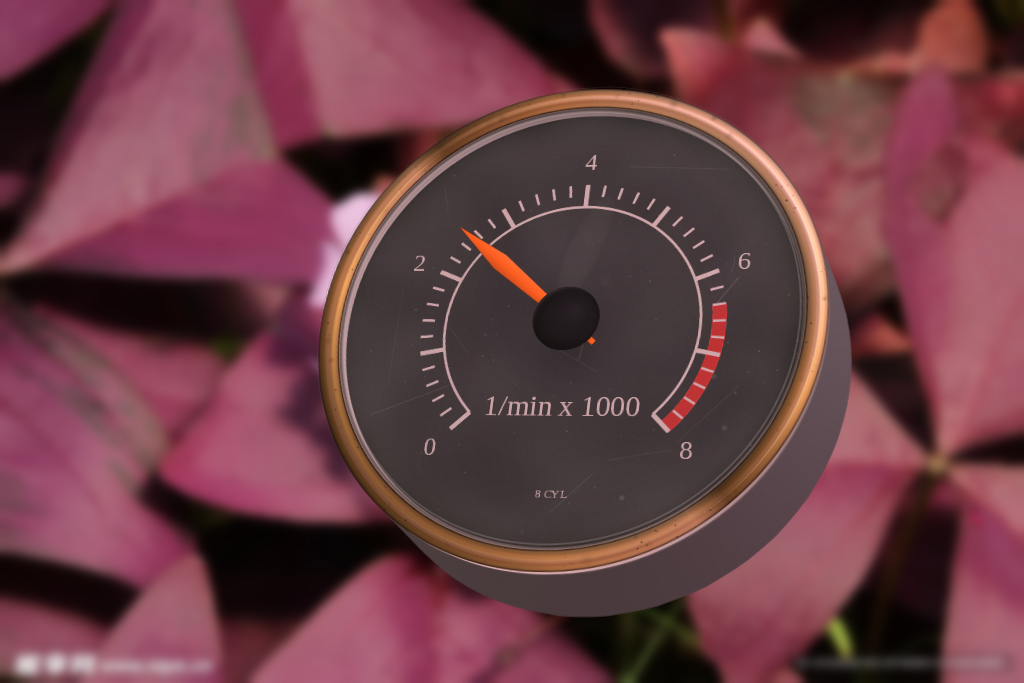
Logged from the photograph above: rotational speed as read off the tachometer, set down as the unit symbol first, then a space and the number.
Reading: rpm 2500
